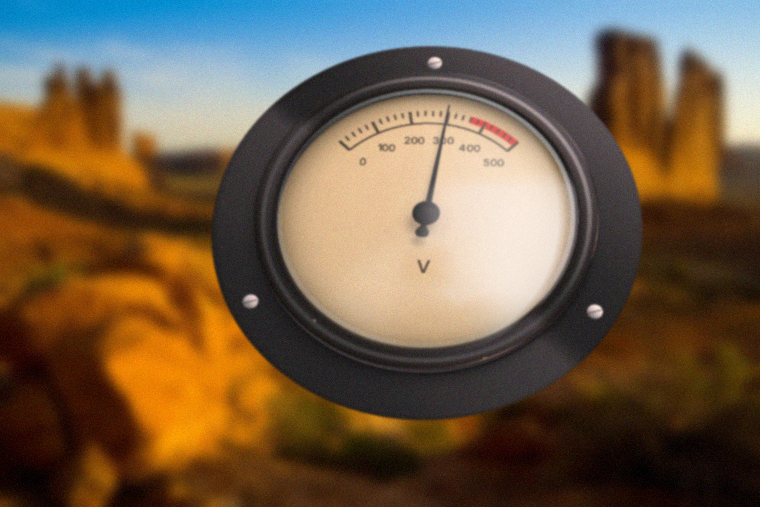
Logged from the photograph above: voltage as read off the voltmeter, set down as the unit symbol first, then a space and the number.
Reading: V 300
